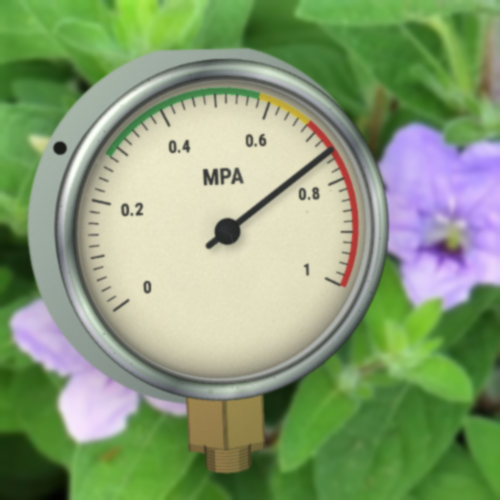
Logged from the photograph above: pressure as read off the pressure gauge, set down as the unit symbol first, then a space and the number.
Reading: MPa 0.74
